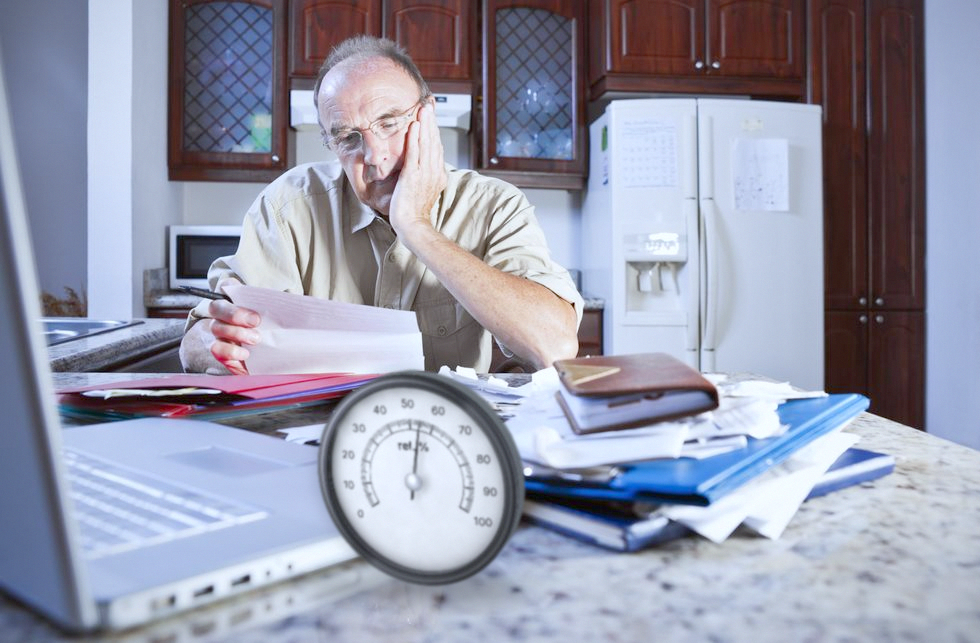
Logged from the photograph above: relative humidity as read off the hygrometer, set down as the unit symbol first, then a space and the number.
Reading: % 55
